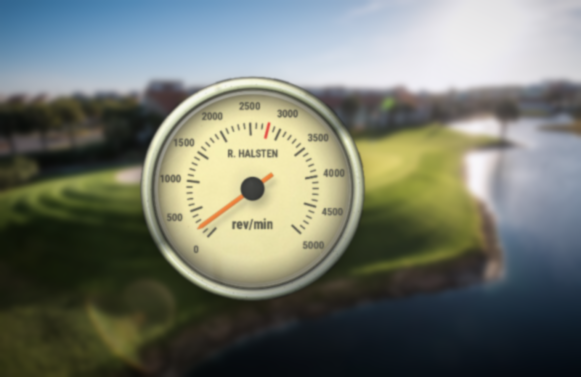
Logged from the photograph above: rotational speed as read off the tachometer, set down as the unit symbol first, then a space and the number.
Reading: rpm 200
